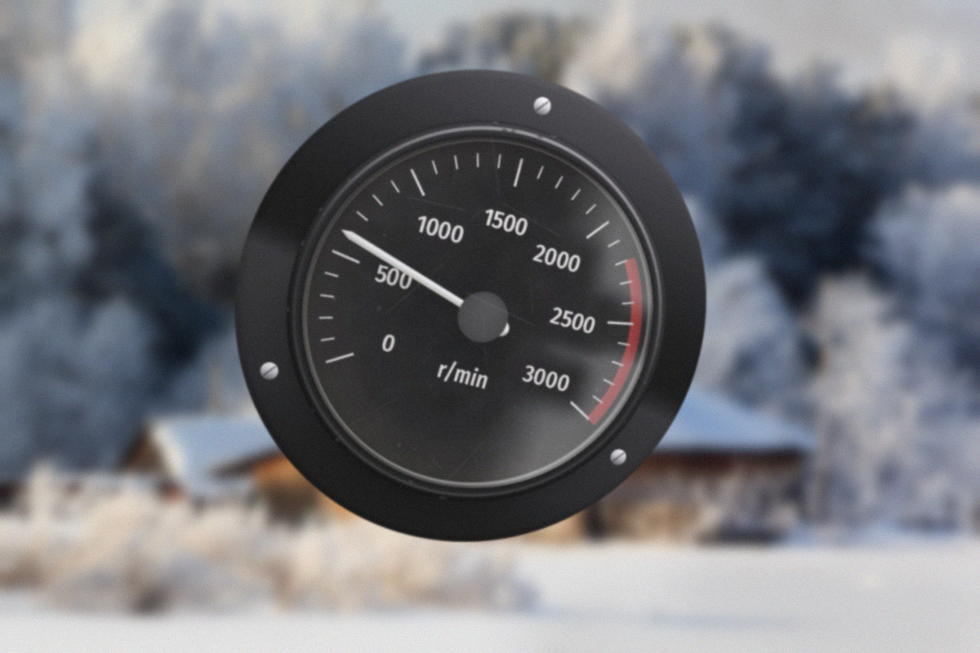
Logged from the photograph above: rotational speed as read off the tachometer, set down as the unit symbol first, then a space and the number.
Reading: rpm 600
